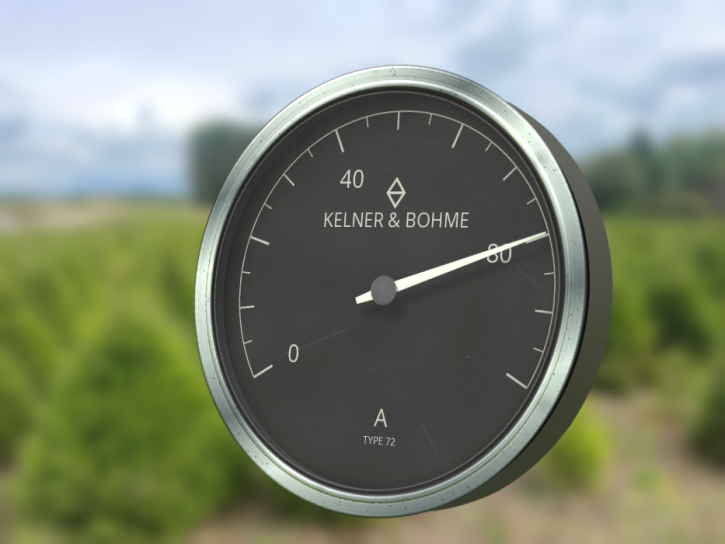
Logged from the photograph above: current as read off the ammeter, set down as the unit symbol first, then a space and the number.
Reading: A 80
